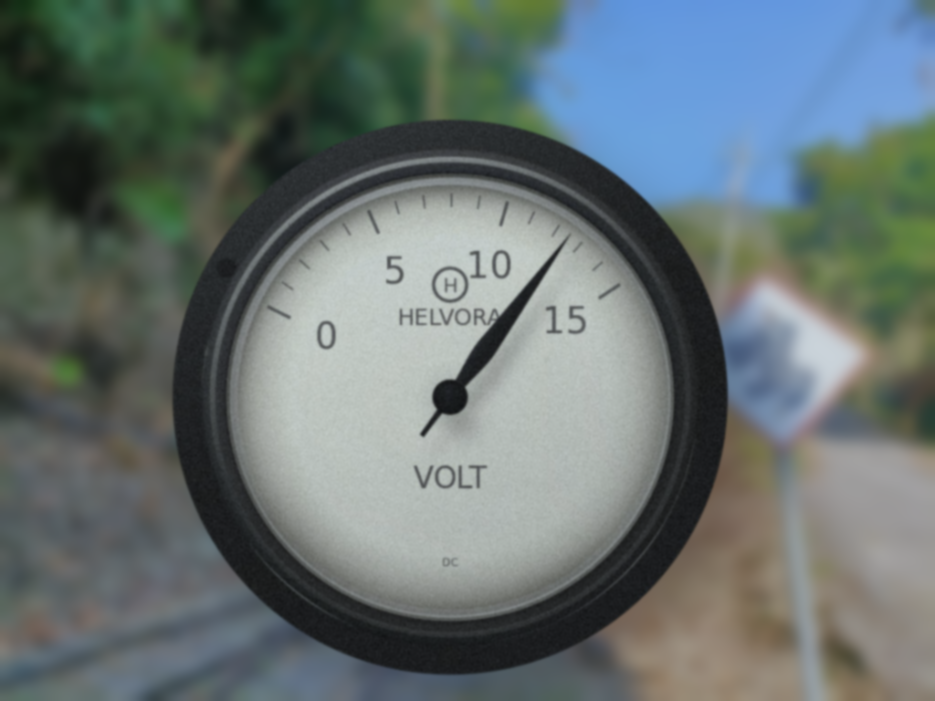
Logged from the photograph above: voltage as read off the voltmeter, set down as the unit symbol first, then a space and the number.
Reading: V 12.5
